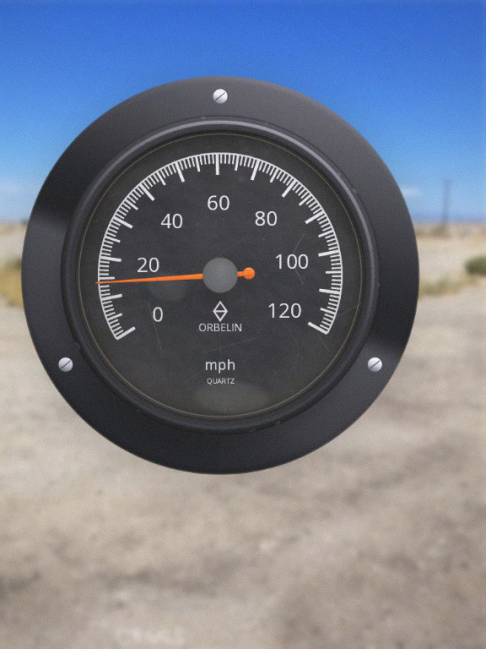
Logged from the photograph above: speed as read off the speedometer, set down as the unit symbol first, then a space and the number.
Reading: mph 14
